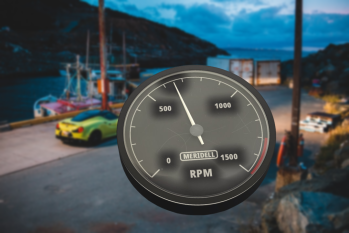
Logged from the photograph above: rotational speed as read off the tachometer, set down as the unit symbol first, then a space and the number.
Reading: rpm 650
